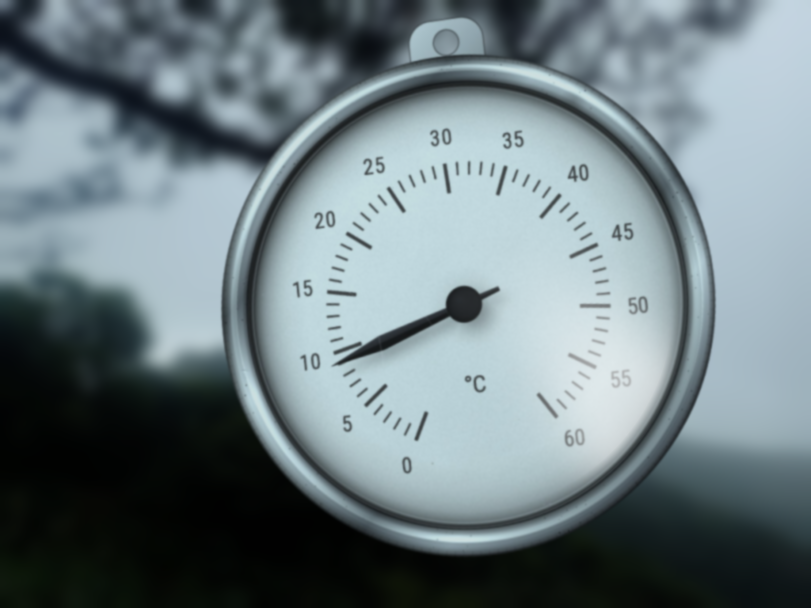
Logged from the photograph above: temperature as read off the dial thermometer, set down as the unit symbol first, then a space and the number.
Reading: °C 9
